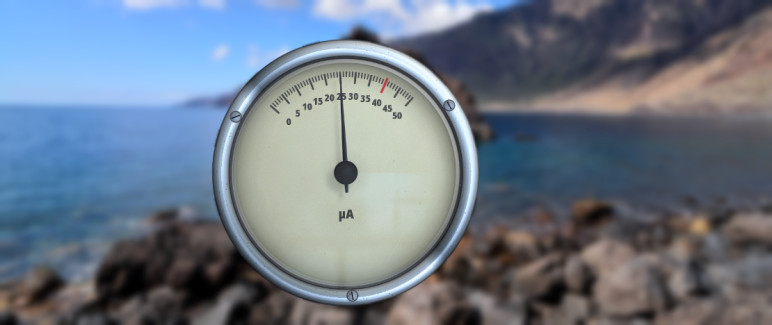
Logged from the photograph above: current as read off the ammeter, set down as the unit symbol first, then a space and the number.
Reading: µA 25
